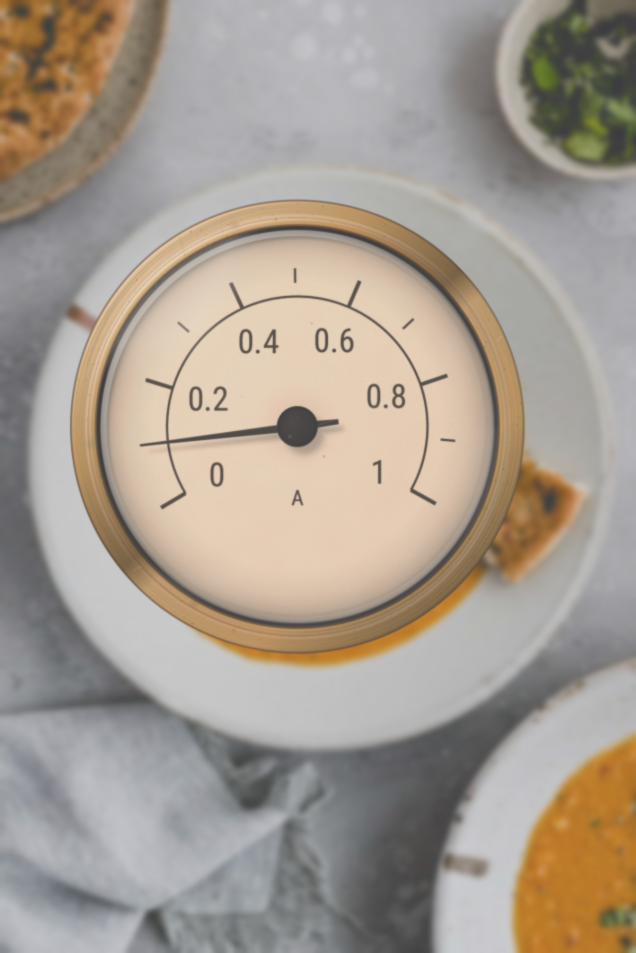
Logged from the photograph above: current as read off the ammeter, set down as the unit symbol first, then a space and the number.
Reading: A 0.1
